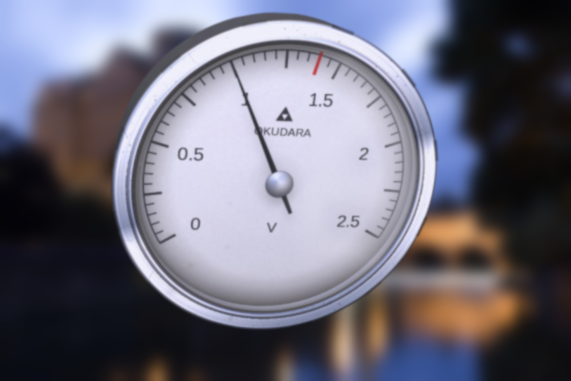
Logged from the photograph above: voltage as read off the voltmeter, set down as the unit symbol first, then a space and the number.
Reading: V 1
